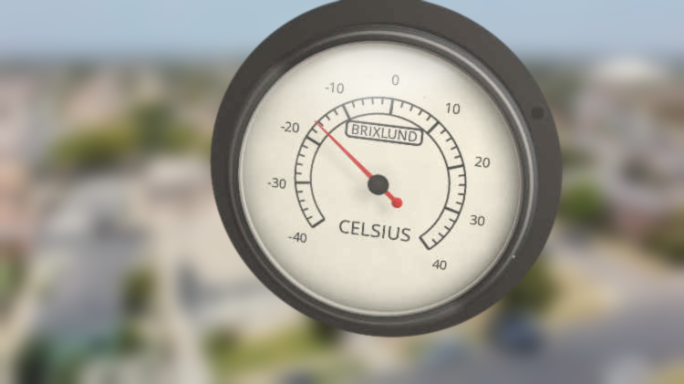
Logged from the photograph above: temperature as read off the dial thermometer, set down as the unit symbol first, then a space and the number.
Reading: °C -16
